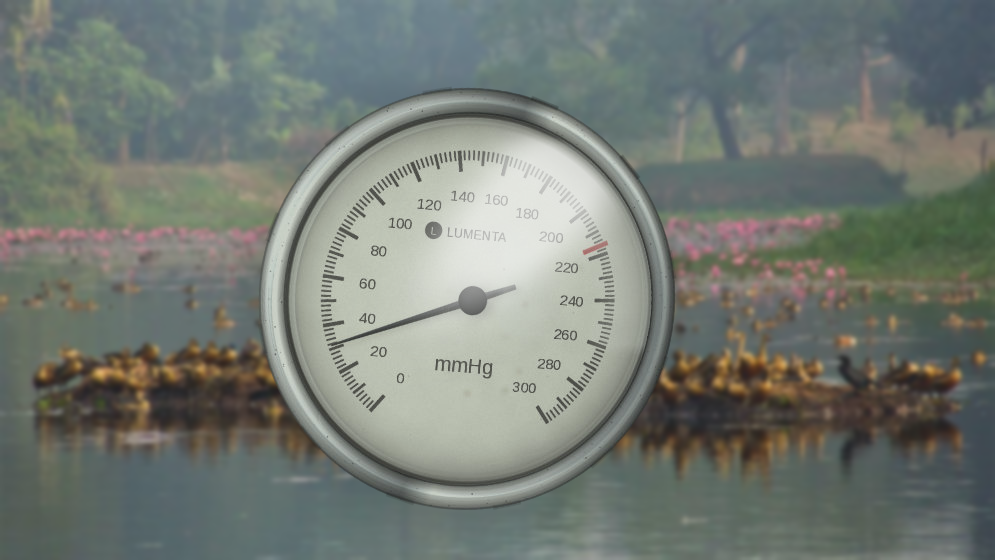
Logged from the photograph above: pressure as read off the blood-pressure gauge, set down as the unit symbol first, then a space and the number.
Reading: mmHg 32
